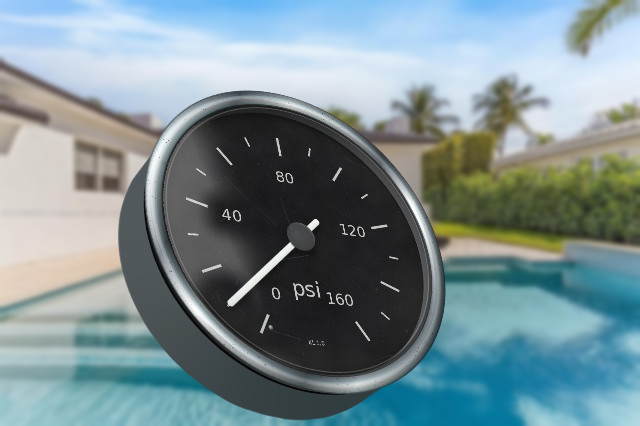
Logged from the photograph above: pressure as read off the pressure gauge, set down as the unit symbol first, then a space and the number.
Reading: psi 10
